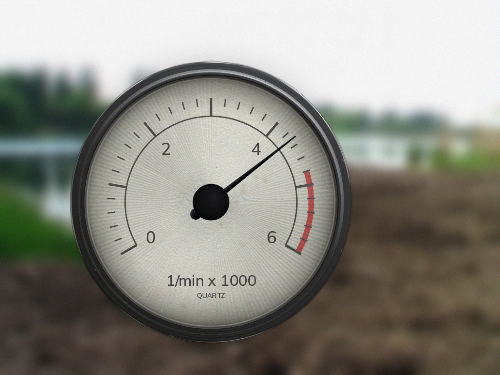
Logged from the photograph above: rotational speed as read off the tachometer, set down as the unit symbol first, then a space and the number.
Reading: rpm 4300
